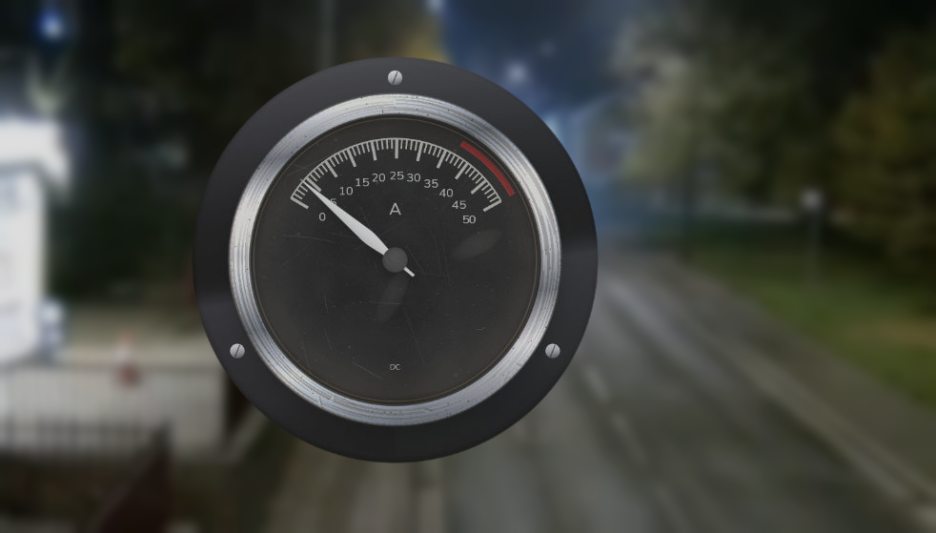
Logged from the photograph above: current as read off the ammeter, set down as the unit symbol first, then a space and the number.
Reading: A 4
